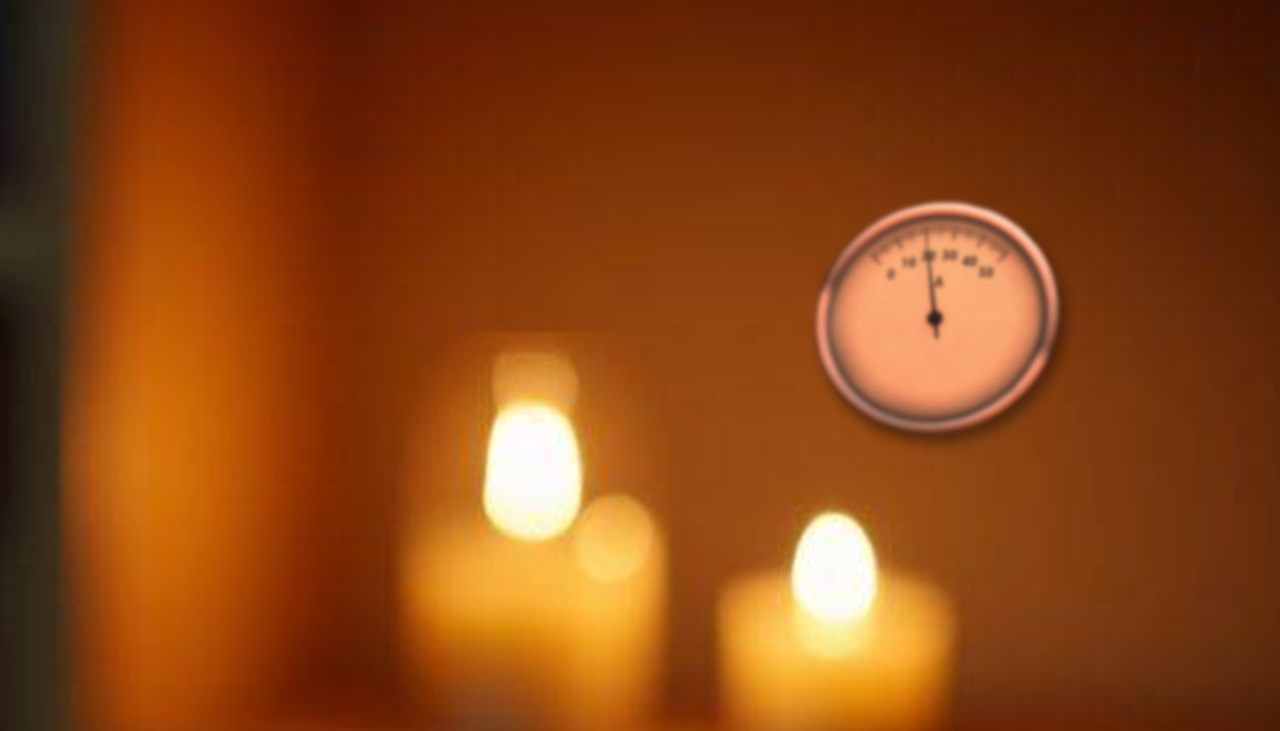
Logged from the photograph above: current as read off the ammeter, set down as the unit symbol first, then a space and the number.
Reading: A 20
